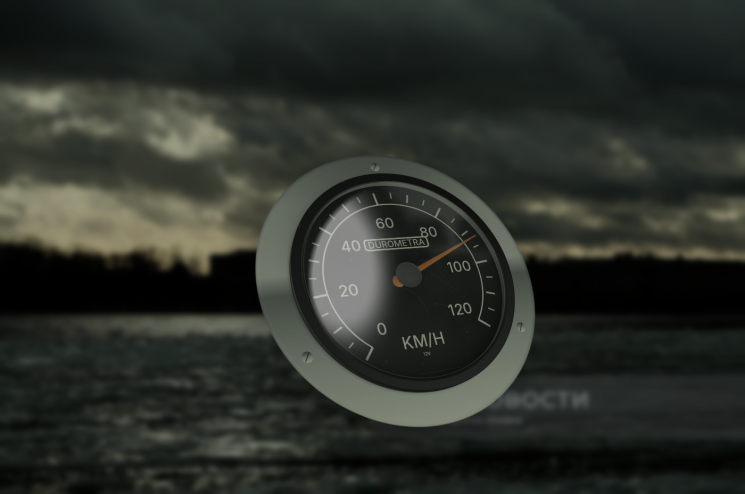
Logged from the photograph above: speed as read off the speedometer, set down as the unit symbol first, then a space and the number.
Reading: km/h 92.5
